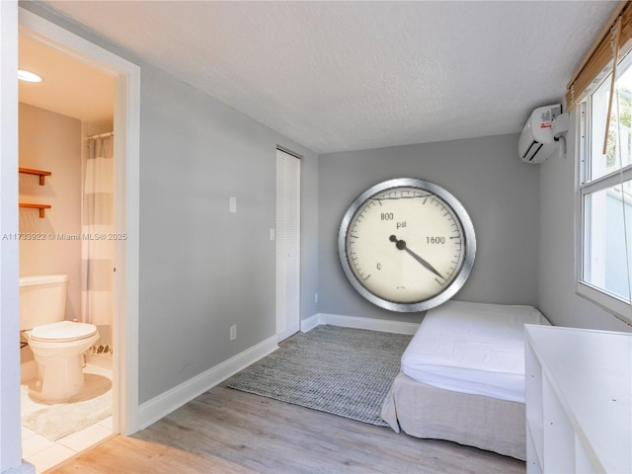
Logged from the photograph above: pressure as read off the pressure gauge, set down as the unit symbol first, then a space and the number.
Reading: psi 1950
